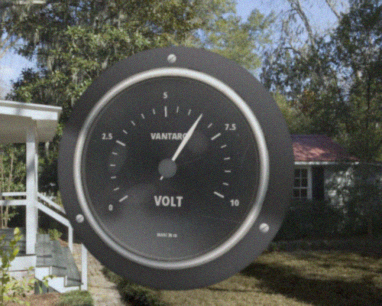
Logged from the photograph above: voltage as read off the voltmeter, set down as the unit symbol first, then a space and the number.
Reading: V 6.5
